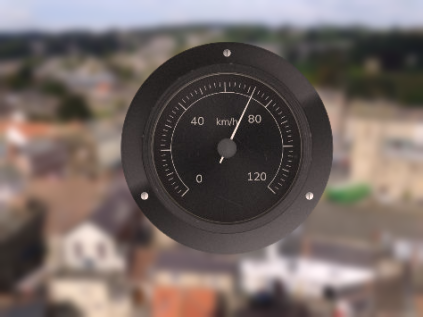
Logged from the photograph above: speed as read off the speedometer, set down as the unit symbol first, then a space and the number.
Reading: km/h 72
